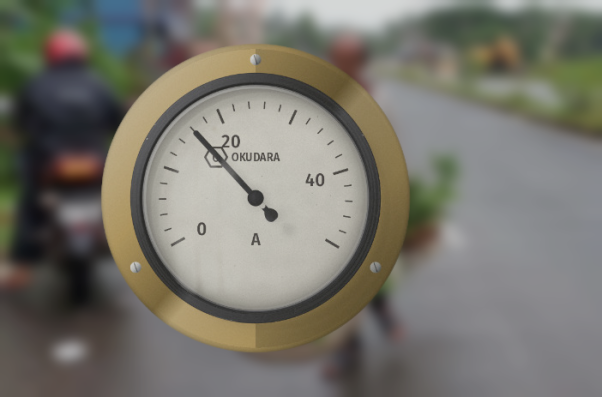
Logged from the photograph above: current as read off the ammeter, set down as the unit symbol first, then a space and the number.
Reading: A 16
